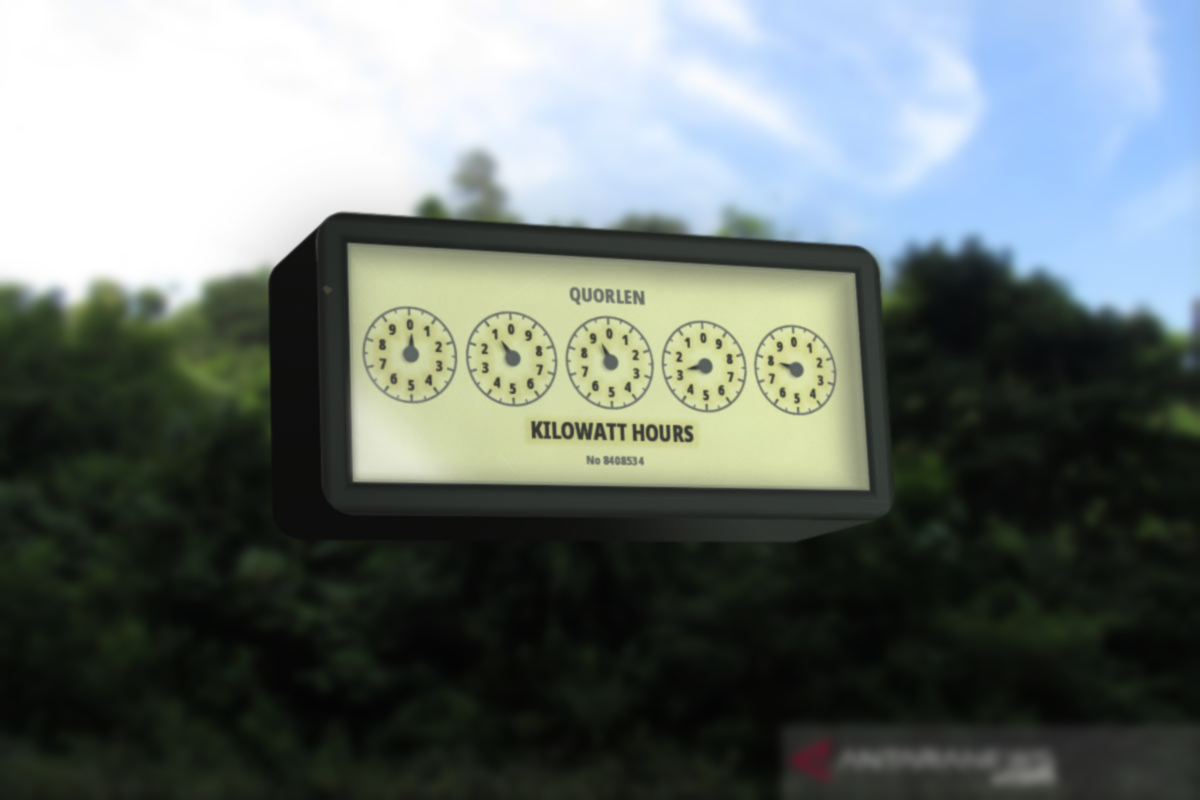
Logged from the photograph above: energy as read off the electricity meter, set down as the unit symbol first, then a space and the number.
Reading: kWh 928
